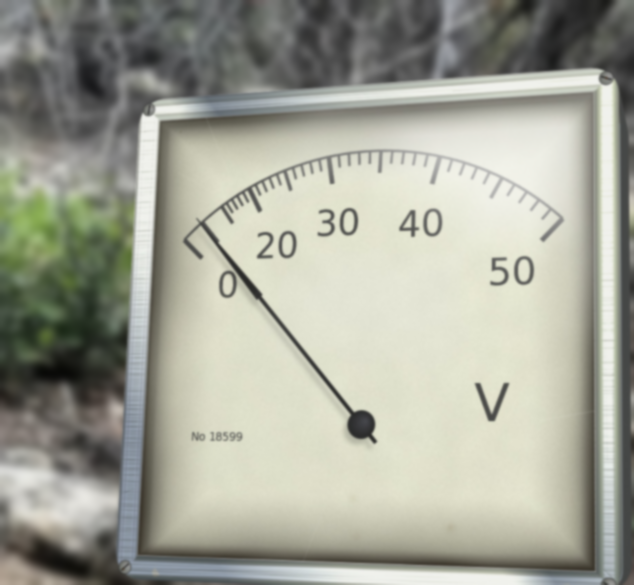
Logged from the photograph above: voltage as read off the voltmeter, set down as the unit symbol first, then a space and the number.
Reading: V 10
